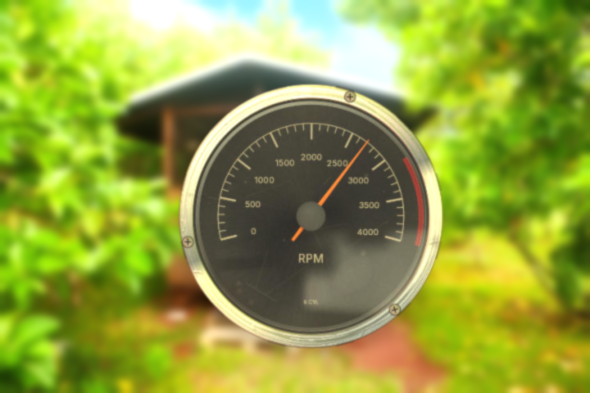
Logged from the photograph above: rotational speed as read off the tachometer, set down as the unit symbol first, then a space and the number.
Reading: rpm 2700
